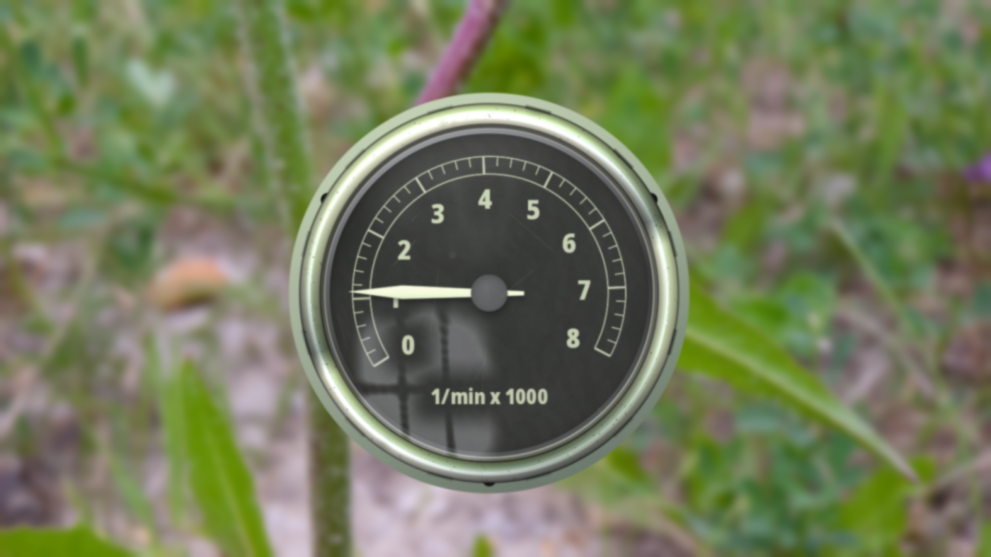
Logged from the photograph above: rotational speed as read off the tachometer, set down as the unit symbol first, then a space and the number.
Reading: rpm 1100
